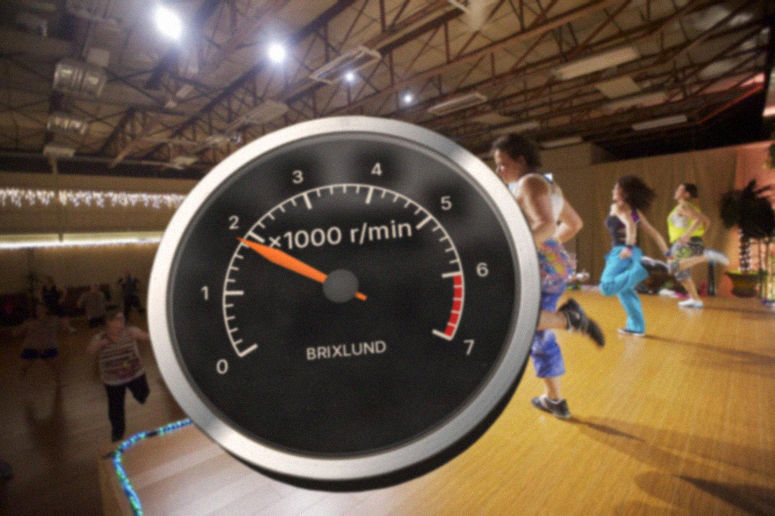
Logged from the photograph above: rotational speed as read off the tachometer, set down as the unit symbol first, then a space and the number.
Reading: rpm 1800
